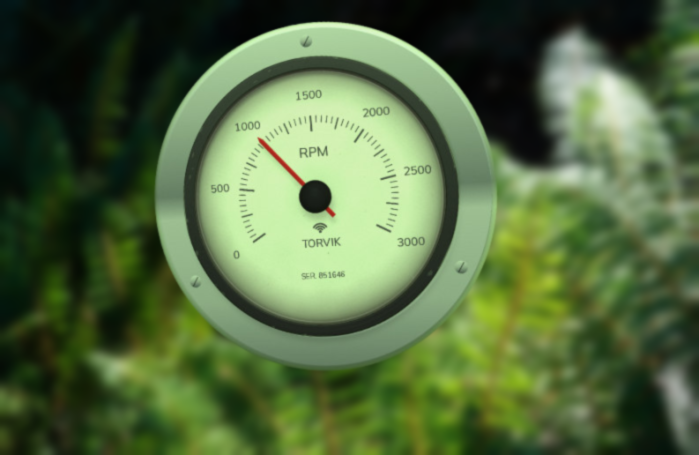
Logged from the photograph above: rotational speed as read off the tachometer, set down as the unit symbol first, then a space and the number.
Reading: rpm 1000
